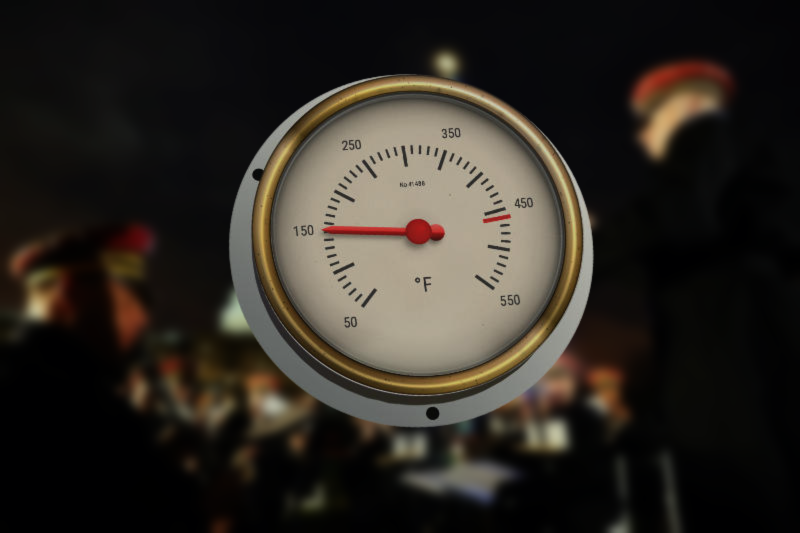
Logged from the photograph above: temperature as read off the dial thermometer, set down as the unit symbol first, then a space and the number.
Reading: °F 150
